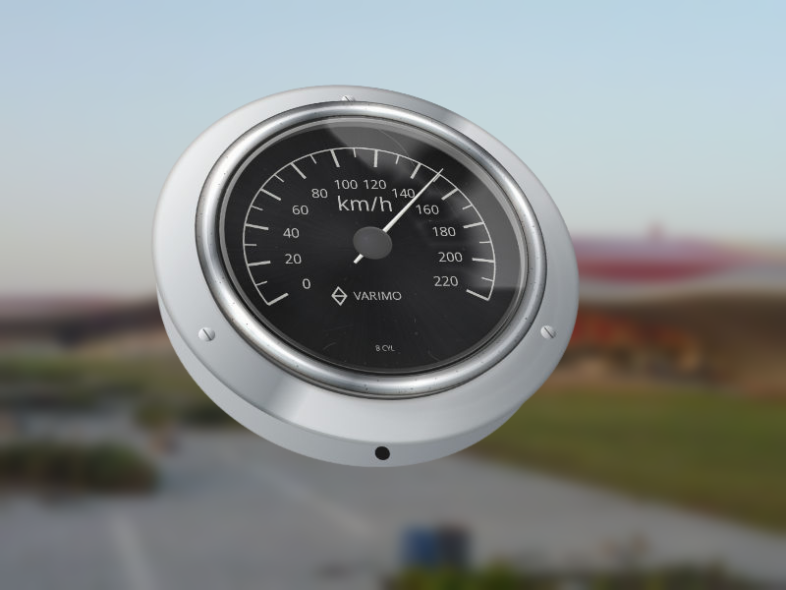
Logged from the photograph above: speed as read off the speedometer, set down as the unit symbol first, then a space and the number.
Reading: km/h 150
